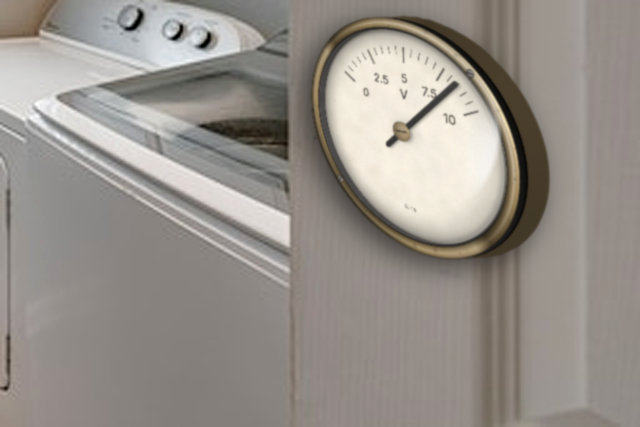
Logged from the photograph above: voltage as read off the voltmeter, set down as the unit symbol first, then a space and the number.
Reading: V 8.5
